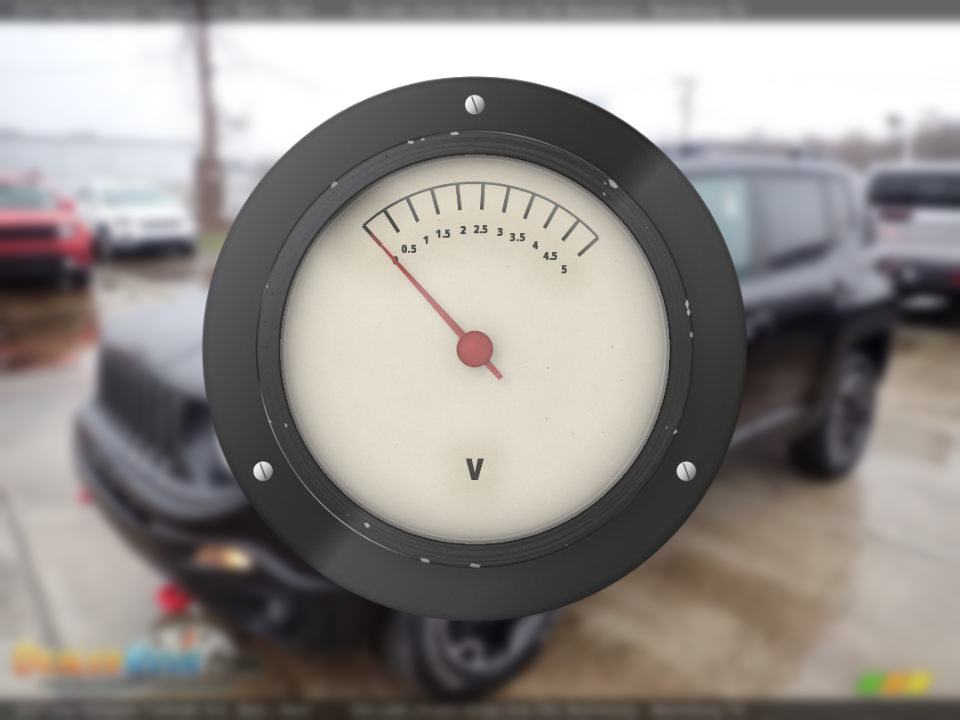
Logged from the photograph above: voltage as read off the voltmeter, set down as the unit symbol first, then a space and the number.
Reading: V 0
